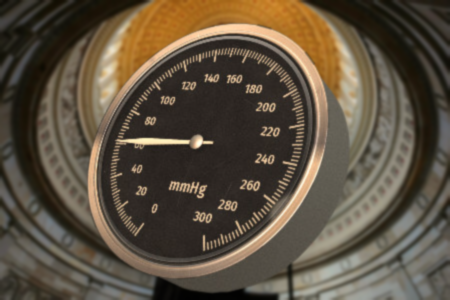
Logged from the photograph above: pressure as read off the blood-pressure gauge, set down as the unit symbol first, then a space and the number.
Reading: mmHg 60
